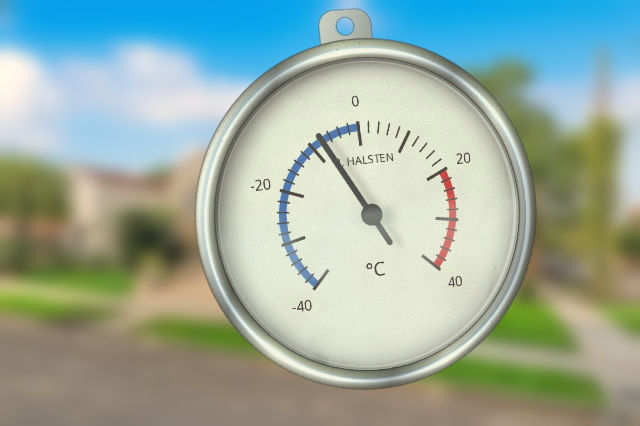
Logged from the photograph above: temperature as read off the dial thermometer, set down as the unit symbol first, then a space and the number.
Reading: °C -8
